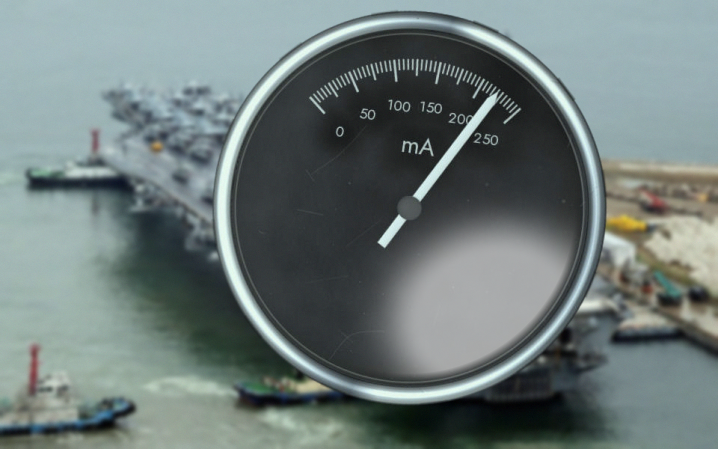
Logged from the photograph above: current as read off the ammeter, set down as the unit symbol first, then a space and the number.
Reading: mA 220
